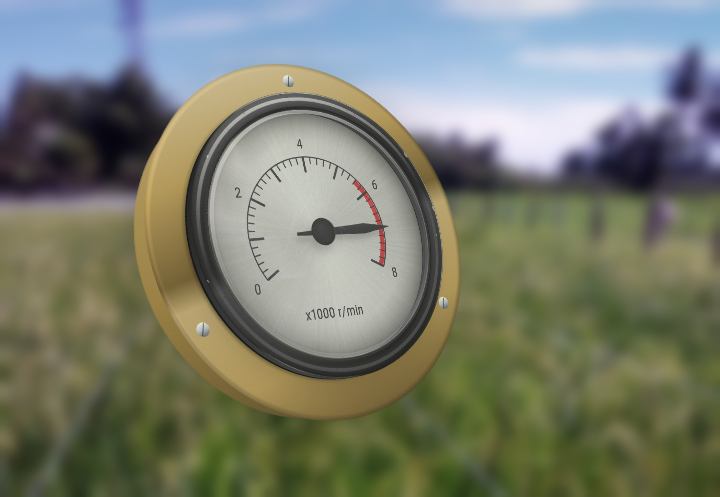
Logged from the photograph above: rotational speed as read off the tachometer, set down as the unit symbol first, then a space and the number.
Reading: rpm 7000
